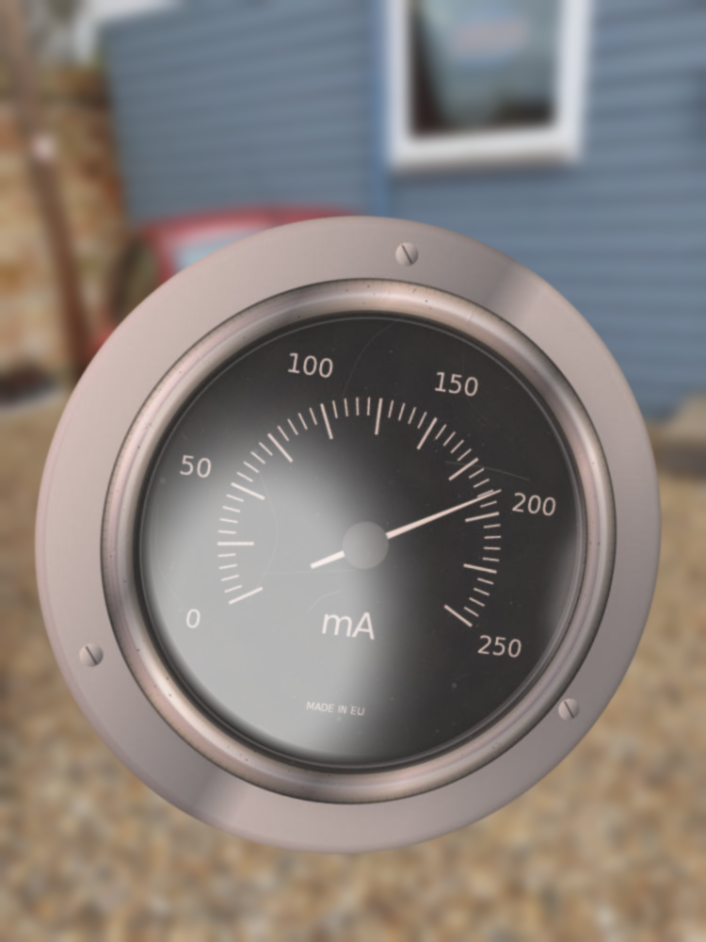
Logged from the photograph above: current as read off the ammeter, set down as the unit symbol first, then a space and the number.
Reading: mA 190
